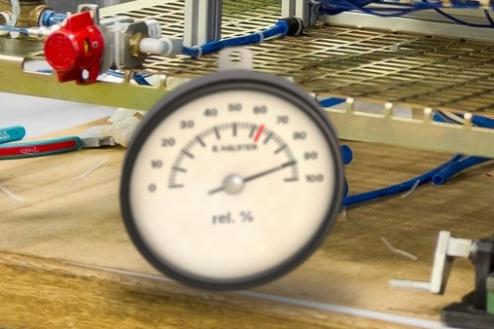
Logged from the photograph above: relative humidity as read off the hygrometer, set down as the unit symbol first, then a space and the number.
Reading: % 90
